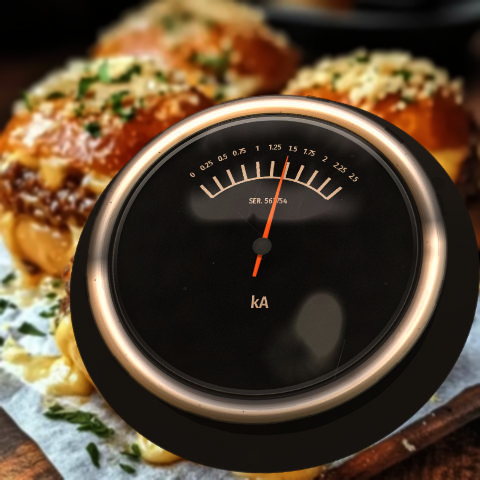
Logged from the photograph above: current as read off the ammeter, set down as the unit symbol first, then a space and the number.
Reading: kA 1.5
